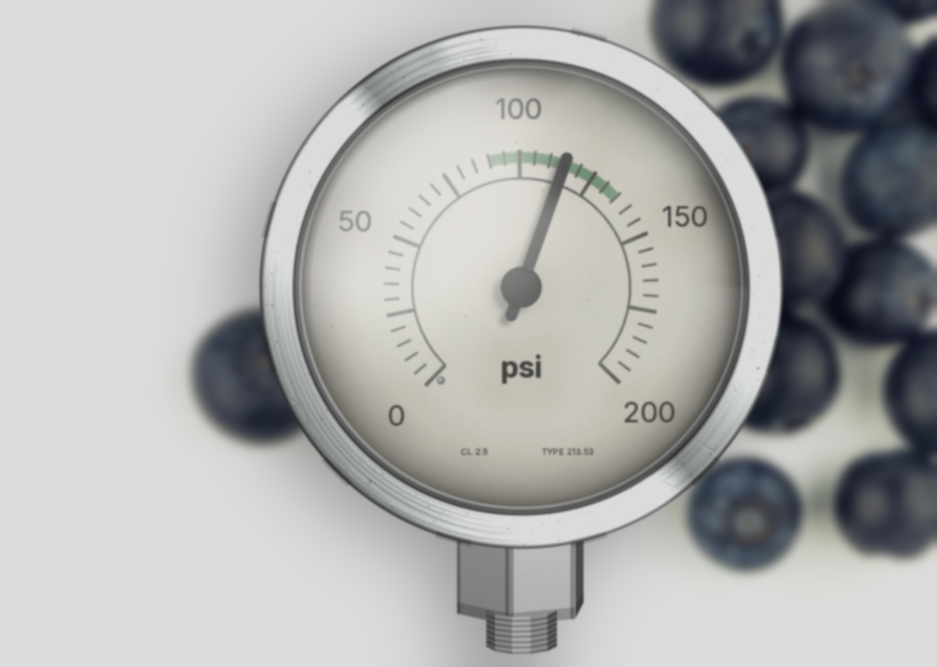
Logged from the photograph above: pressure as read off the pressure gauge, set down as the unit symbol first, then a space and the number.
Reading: psi 115
